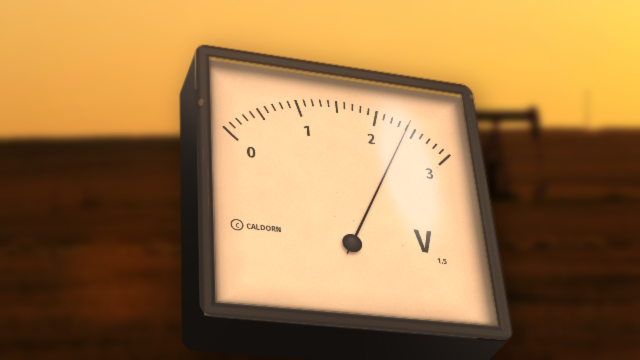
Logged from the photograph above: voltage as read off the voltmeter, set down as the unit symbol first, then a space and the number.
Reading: V 2.4
